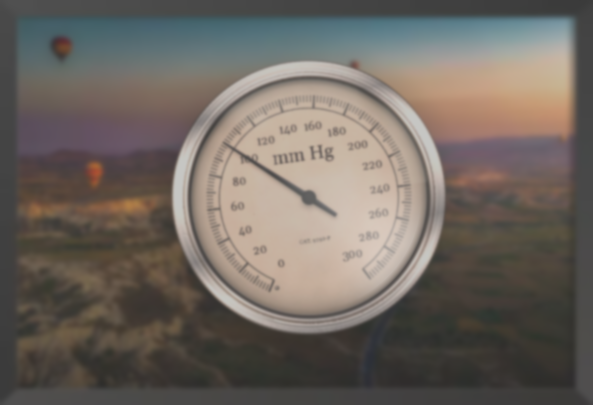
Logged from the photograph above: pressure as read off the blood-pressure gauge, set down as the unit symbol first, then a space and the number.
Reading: mmHg 100
